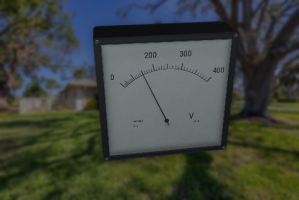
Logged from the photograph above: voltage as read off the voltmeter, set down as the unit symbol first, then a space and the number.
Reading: V 150
